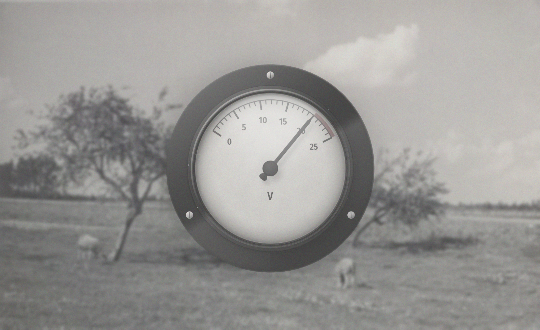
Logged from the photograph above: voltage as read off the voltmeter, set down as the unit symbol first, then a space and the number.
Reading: V 20
